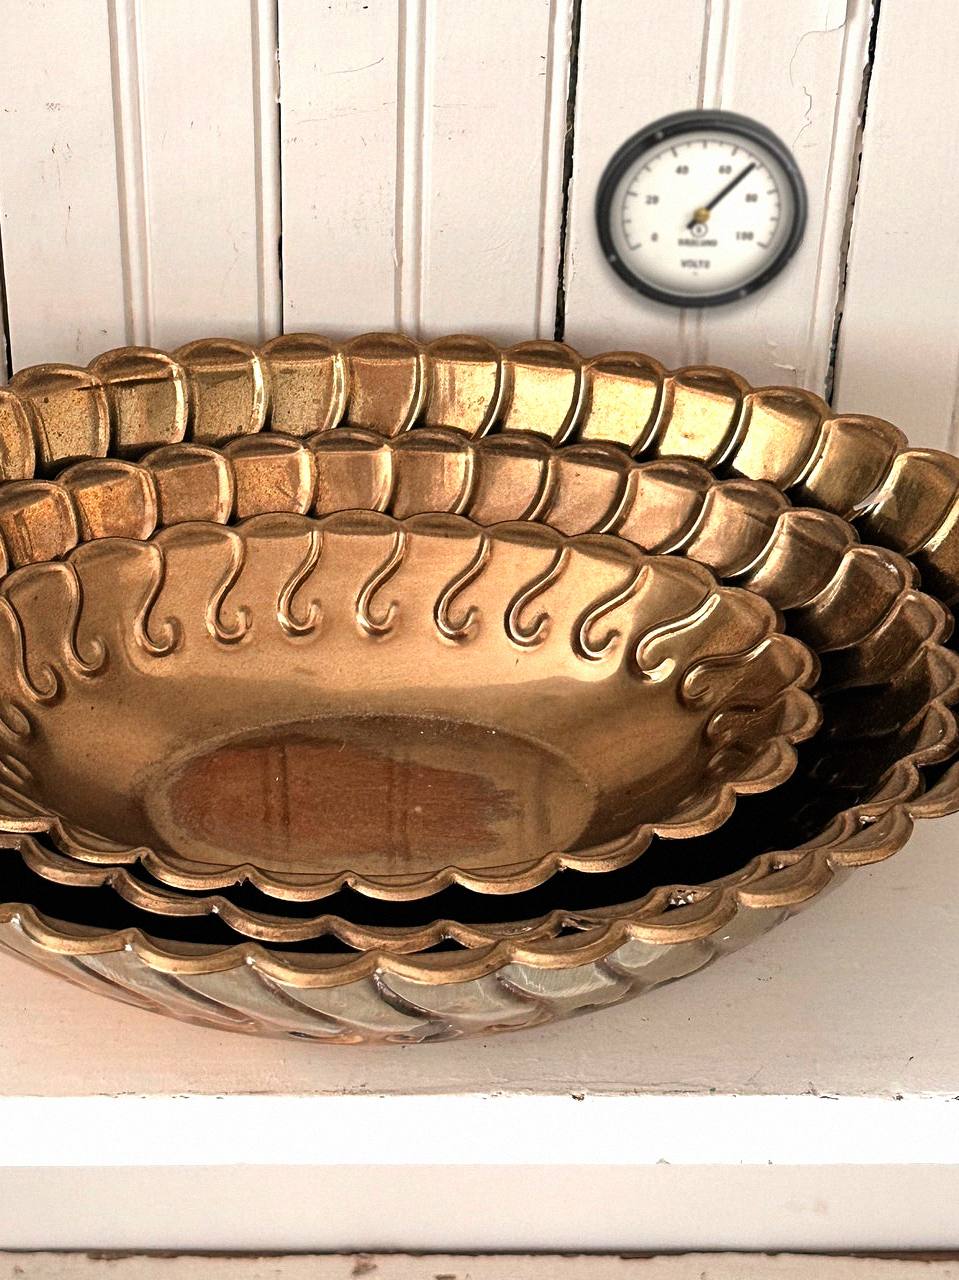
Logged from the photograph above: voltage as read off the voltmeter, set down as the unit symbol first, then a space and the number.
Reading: V 67.5
